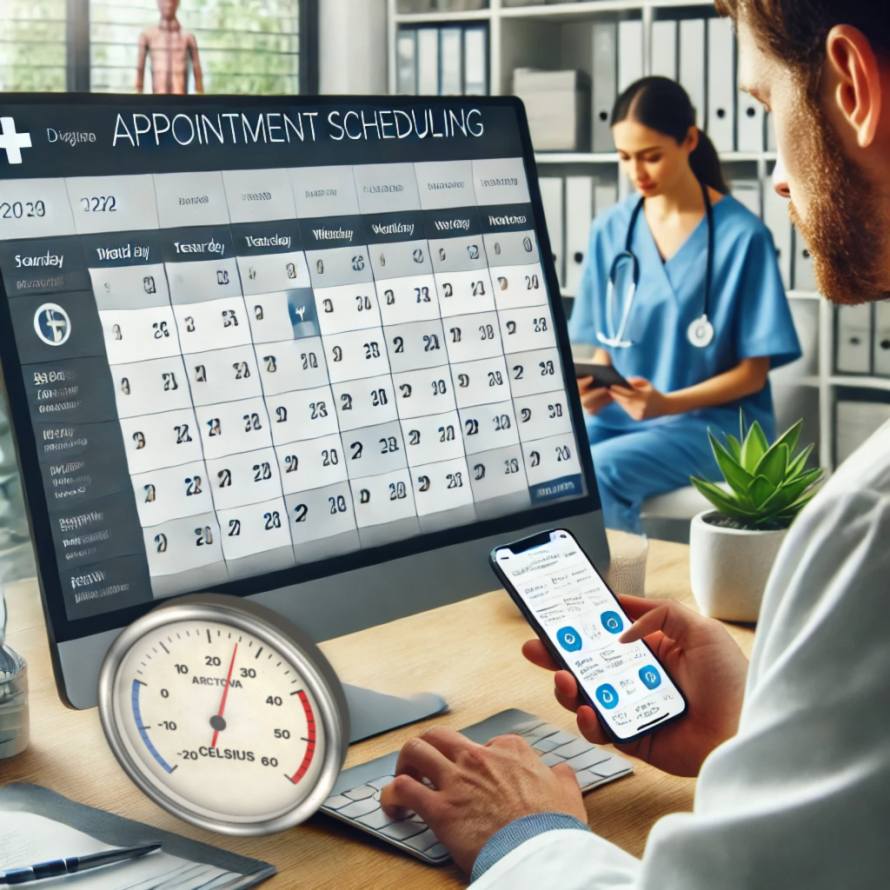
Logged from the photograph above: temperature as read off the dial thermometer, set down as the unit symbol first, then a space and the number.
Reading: °C 26
